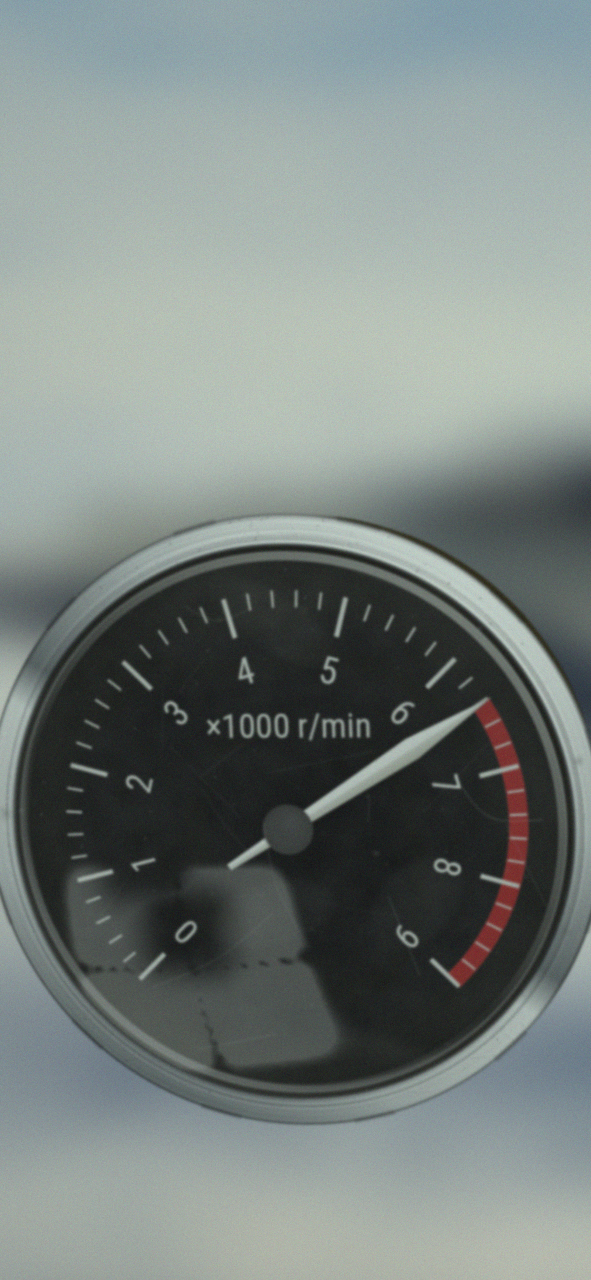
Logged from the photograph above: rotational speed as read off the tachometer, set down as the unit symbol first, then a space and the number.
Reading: rpm 6400
